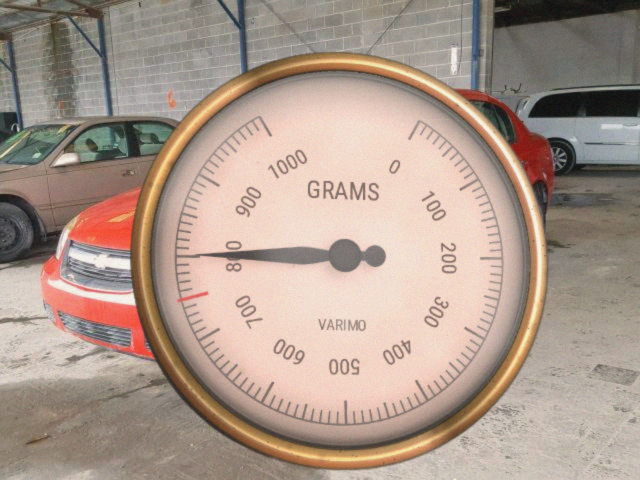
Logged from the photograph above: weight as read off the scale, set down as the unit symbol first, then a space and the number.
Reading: g 800
